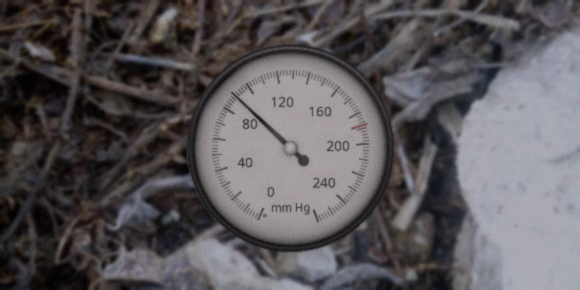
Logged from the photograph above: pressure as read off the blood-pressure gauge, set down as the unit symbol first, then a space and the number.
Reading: mmHg 90
